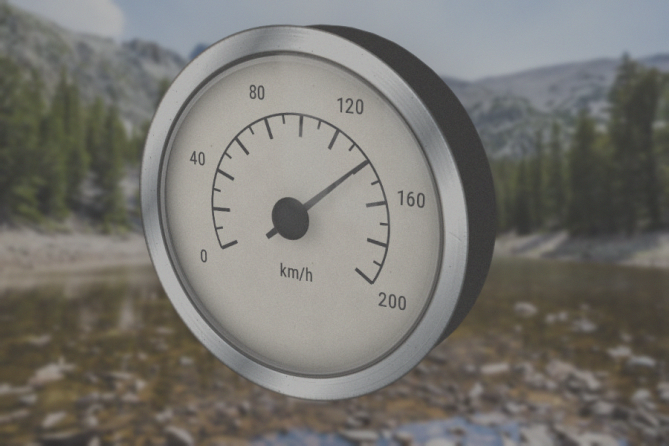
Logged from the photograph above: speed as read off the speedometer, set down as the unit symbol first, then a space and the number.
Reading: km/h 140
